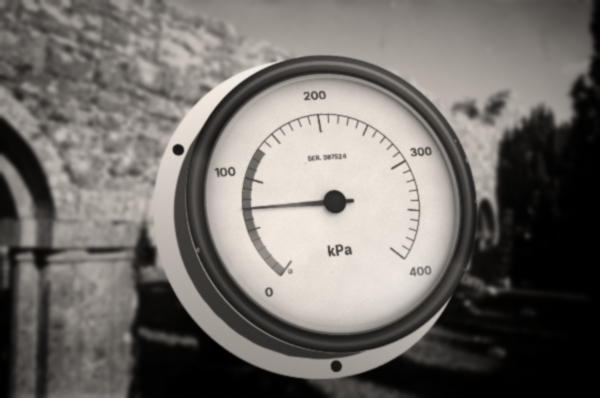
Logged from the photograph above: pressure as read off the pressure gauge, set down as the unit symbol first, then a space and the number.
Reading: kPa 70
